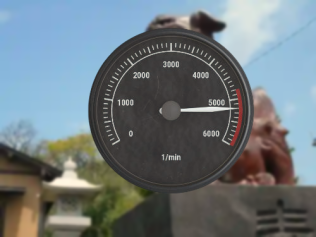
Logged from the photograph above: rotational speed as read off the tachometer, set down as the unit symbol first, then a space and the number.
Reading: rpm 5200
